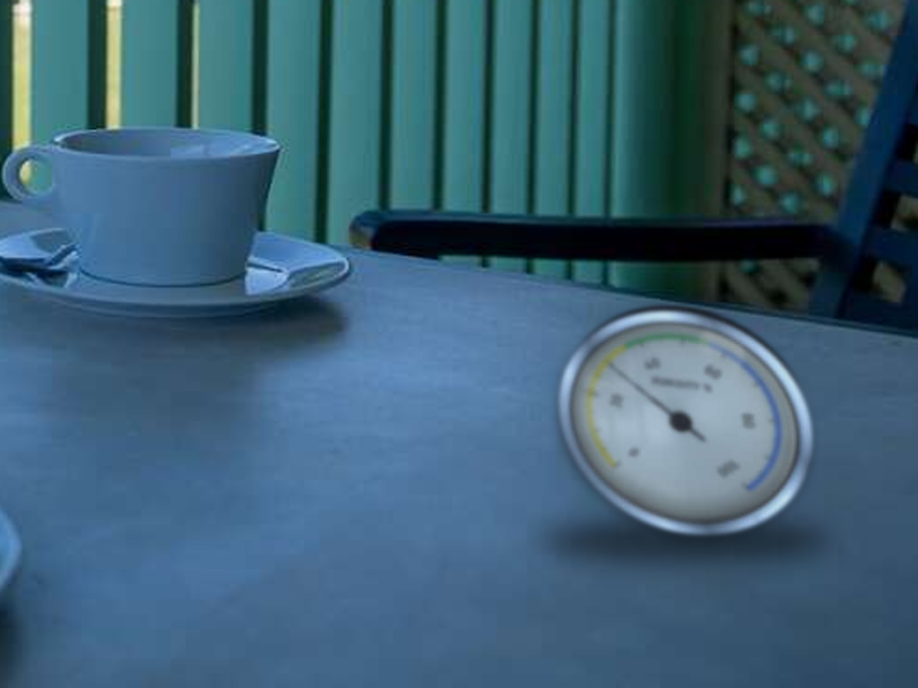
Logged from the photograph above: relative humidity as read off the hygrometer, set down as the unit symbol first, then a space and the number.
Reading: % 30
